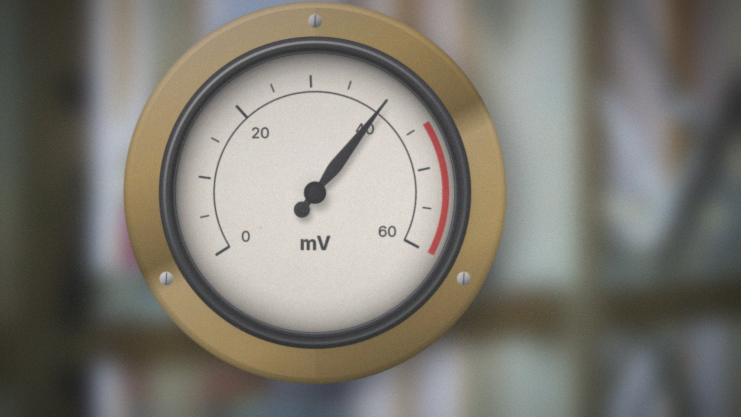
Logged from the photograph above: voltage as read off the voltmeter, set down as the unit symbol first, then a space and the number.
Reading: mV 40
